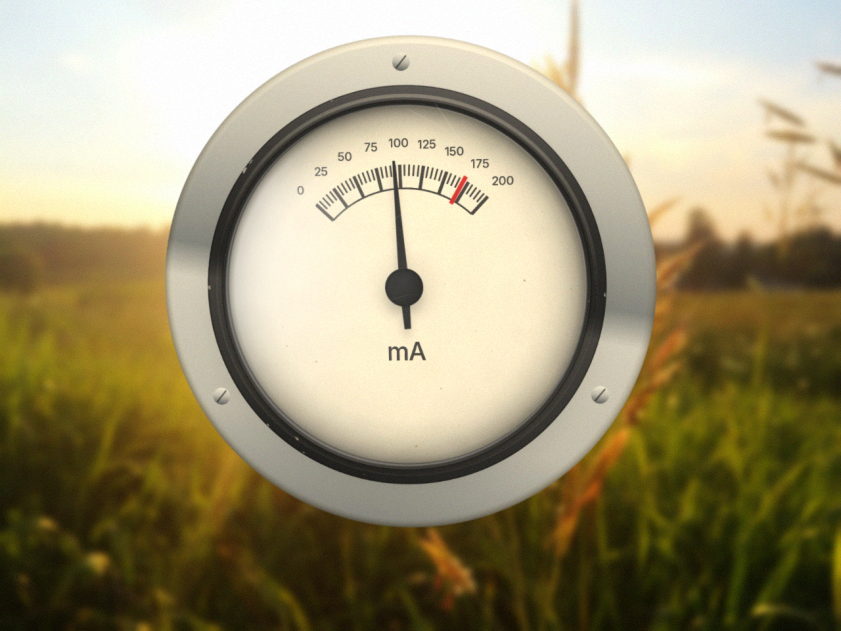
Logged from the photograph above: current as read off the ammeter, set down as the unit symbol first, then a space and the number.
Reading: mA 95
